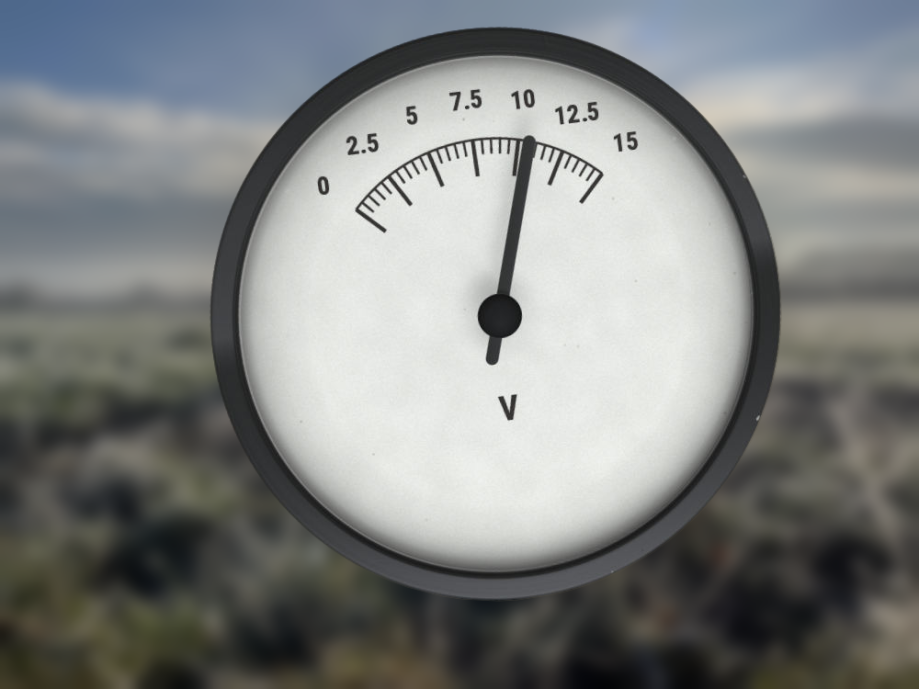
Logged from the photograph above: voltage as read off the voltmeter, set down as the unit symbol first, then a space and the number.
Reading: V 10.5
